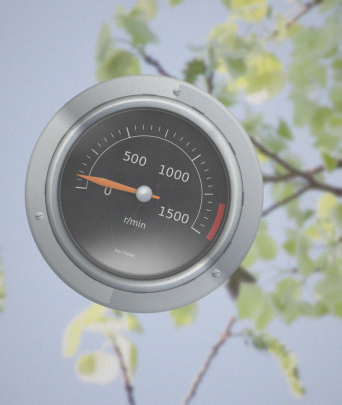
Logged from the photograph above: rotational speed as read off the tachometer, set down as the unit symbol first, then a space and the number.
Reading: rpm 75
